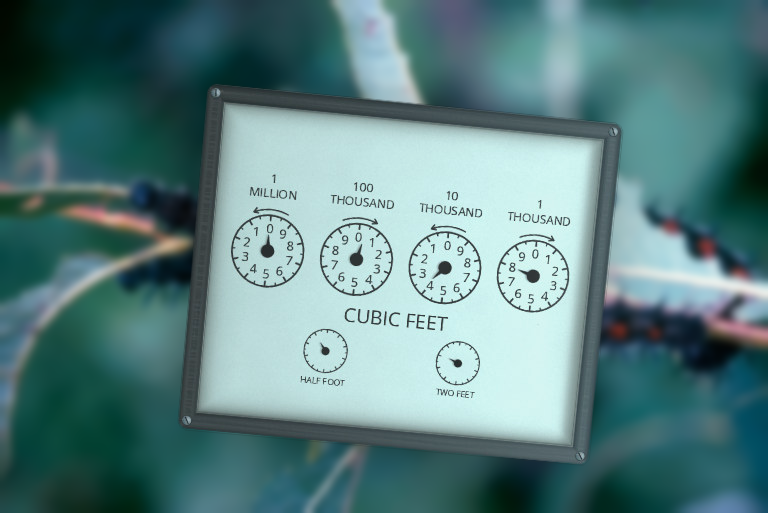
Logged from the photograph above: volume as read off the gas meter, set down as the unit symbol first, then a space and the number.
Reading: ft³ 3800
